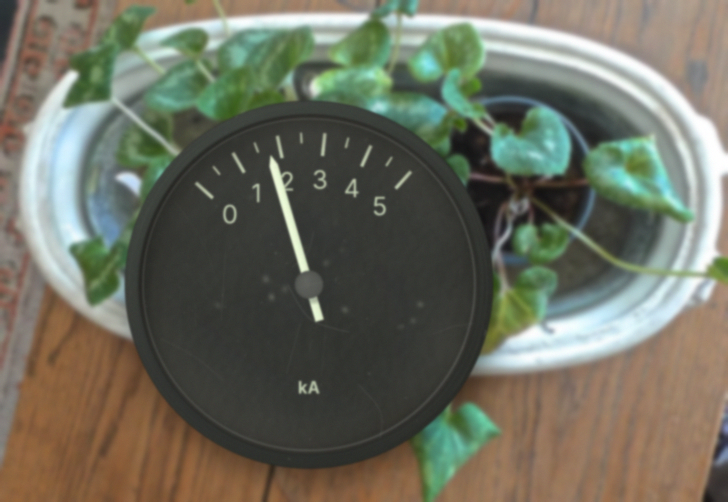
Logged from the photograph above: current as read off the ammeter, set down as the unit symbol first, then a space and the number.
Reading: kA 1.75
